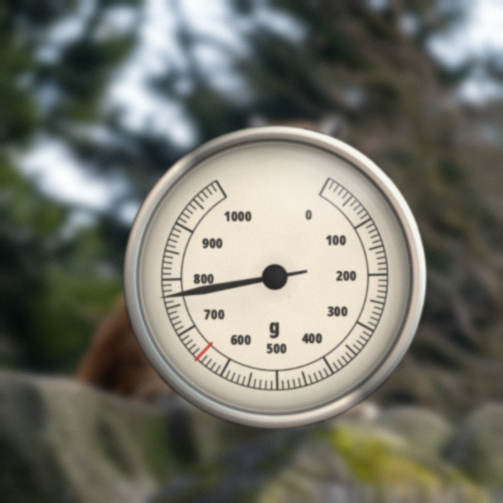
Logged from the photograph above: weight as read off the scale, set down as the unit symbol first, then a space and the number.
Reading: g 770
